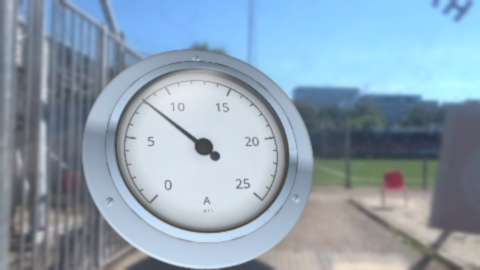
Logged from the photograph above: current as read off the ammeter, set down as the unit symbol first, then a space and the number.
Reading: A 8
